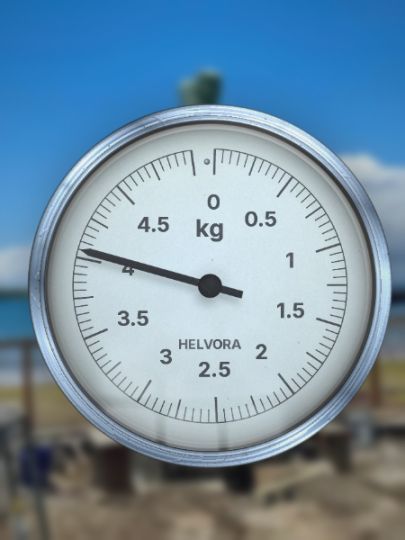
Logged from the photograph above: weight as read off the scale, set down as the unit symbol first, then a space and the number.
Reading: kg 4.05
